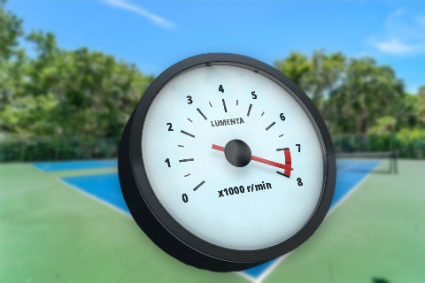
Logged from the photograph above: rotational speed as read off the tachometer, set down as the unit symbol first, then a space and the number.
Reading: rpm 7750
